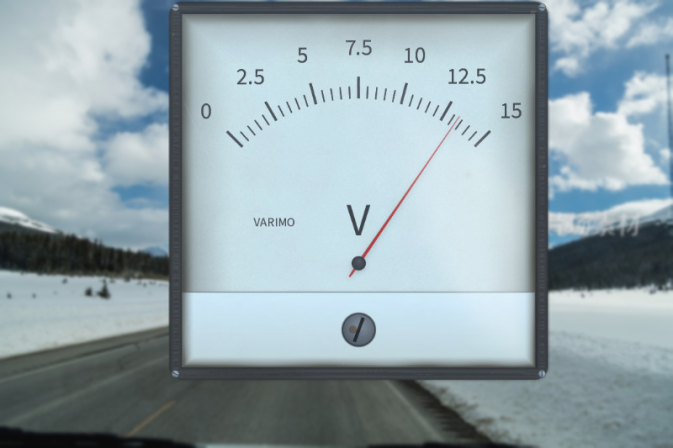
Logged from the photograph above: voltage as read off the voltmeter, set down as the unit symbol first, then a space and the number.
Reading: V 13.25
